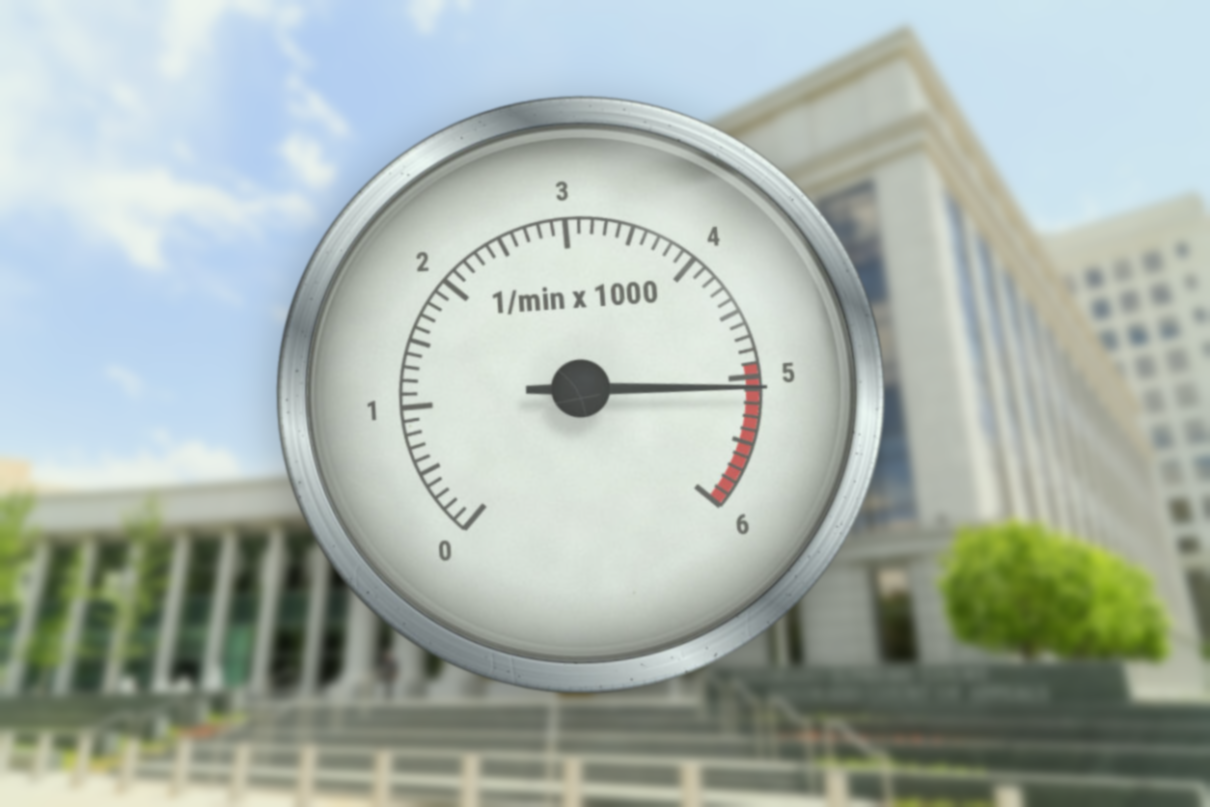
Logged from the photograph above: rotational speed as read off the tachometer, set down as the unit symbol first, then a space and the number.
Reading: rpm 5100
